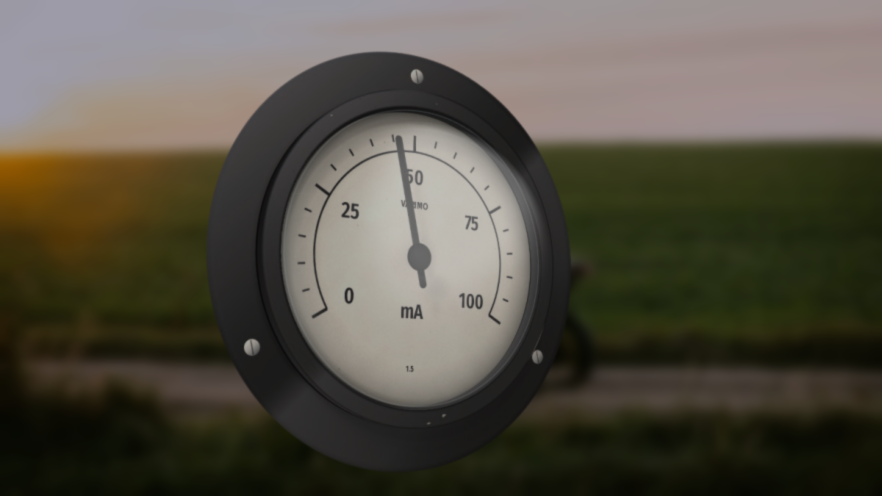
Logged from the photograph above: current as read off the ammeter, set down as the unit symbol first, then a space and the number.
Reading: mA 45
